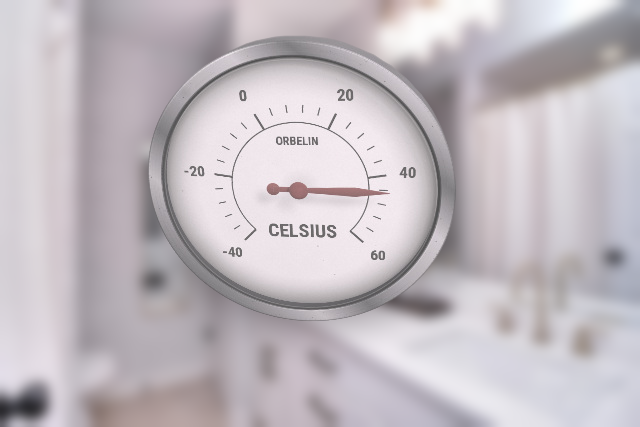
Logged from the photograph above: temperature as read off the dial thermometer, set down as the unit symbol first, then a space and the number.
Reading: °C 44
